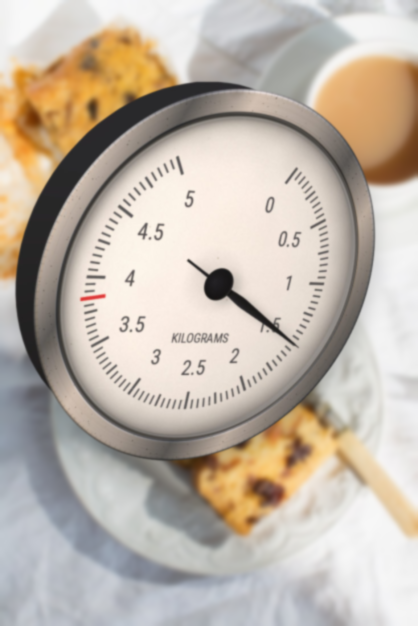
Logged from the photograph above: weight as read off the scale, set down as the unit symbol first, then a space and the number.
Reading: kg 1.5
